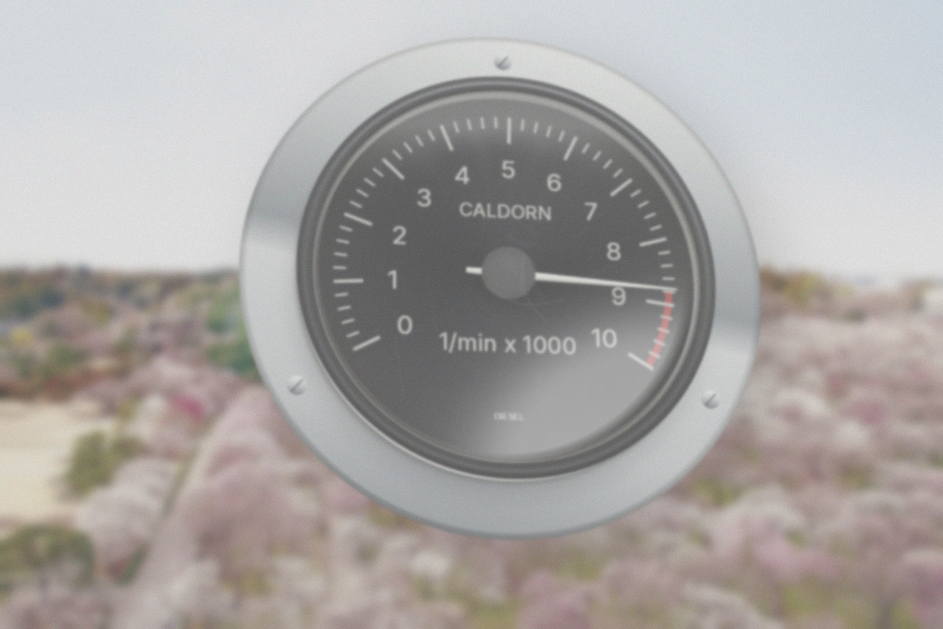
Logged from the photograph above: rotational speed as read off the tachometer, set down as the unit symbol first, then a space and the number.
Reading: rpm 8800
